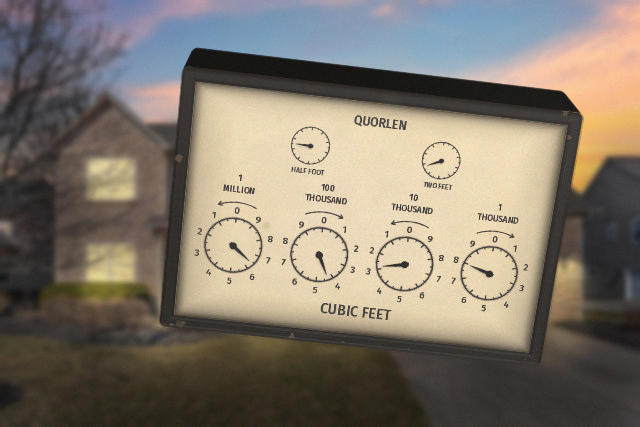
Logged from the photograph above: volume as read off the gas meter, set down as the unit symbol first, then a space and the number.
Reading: ft³ 642800
